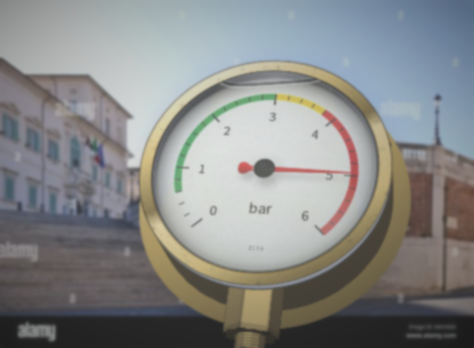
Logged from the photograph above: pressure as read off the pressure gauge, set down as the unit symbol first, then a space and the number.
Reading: bar 5
